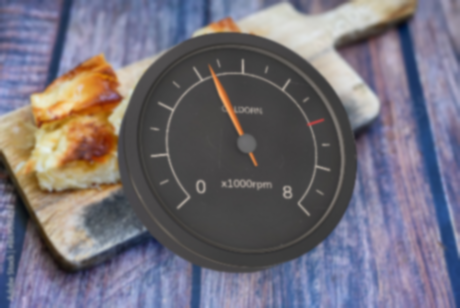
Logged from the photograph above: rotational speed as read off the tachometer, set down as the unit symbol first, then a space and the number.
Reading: rpm 3250
